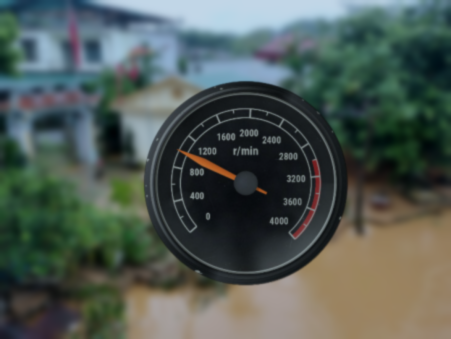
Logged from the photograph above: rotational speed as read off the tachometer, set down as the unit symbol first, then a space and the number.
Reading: rpm 1000
